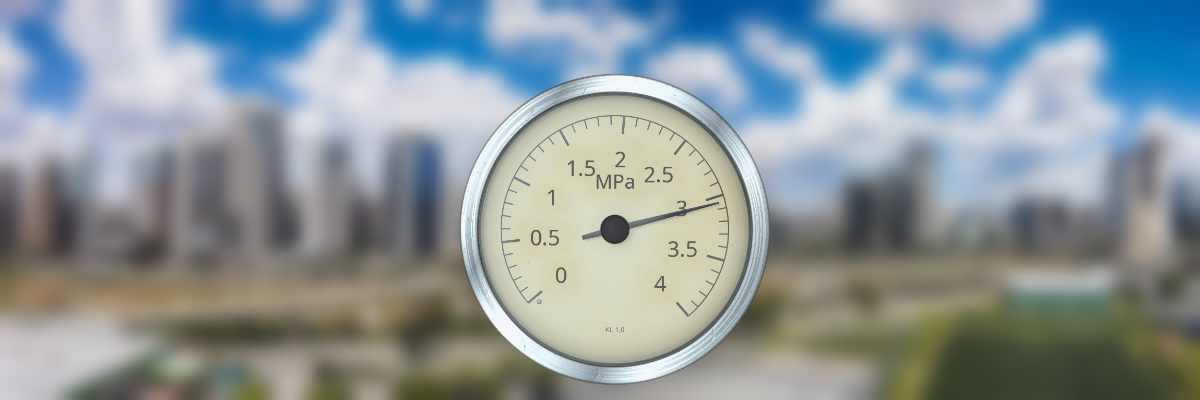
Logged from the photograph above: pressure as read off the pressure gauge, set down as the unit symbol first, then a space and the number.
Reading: MPa 3.05
